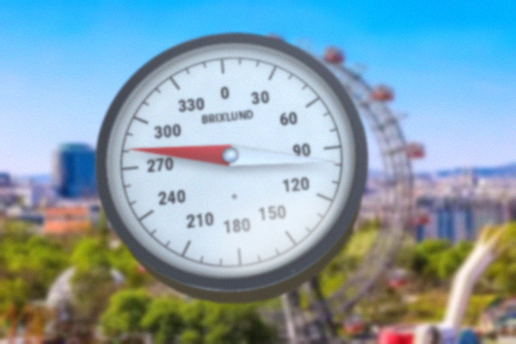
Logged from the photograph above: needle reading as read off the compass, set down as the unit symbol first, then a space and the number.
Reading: ° 280
